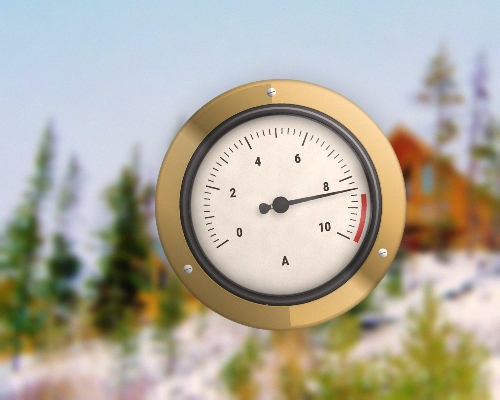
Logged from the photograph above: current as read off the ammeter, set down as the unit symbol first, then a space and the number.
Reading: A 8.4
